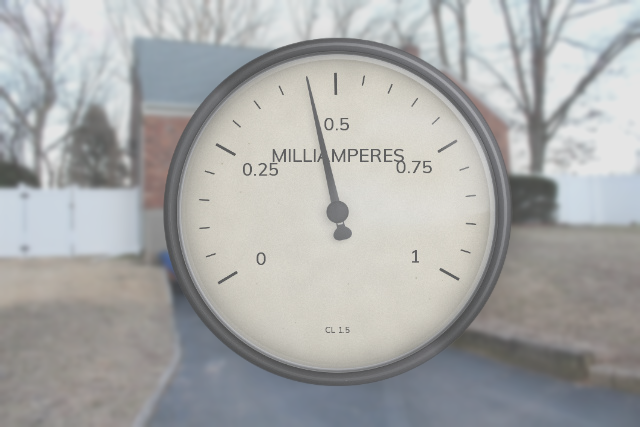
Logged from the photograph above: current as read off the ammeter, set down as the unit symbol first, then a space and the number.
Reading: mA 0.45
